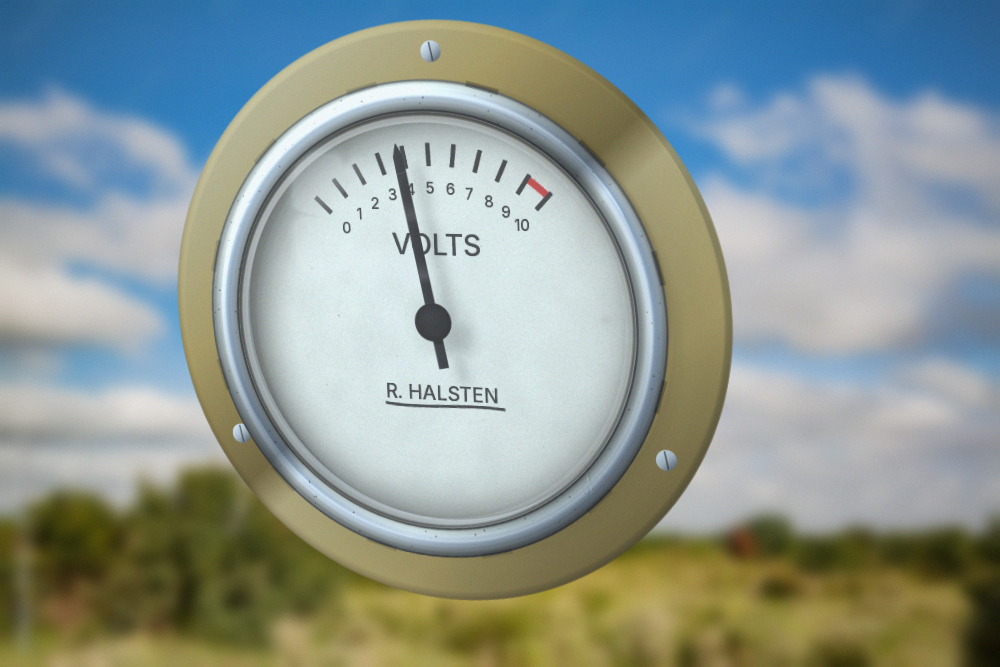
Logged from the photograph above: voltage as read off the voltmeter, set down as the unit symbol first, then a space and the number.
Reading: V 4
